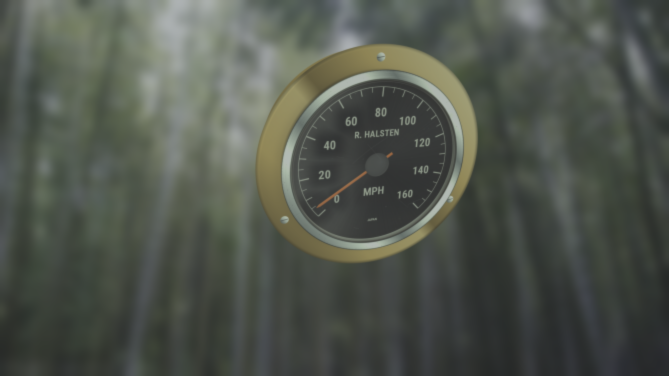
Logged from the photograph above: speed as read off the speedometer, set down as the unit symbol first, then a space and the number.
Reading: mph 5
